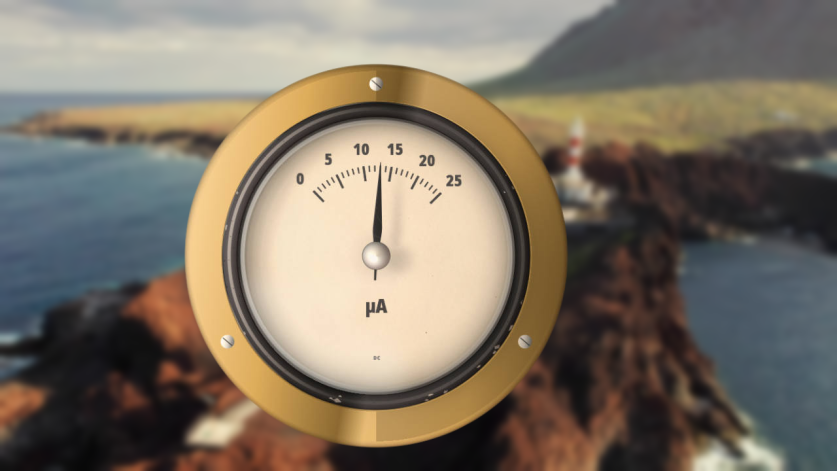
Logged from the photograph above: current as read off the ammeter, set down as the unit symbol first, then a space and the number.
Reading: µA 13
